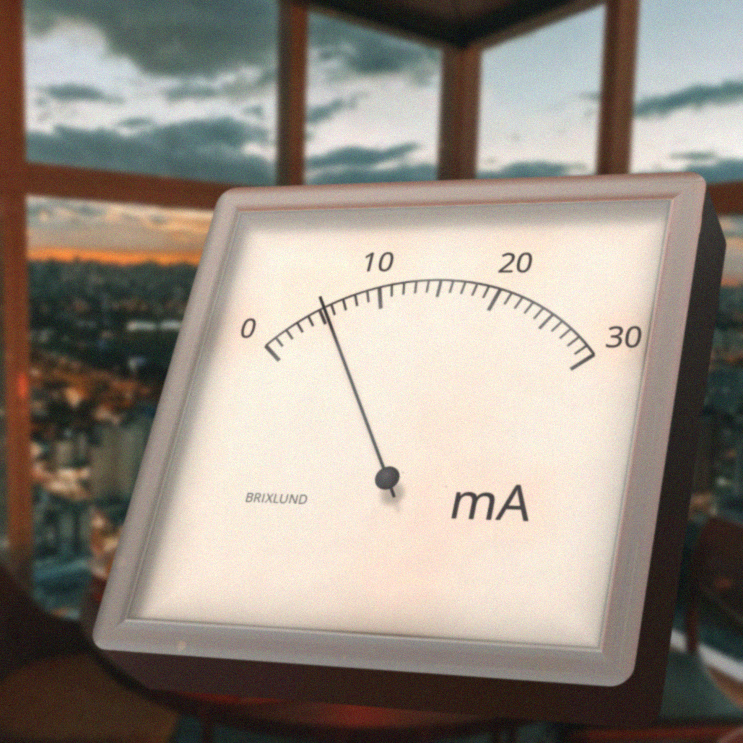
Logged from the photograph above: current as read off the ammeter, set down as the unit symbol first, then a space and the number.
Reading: mA 5.5
